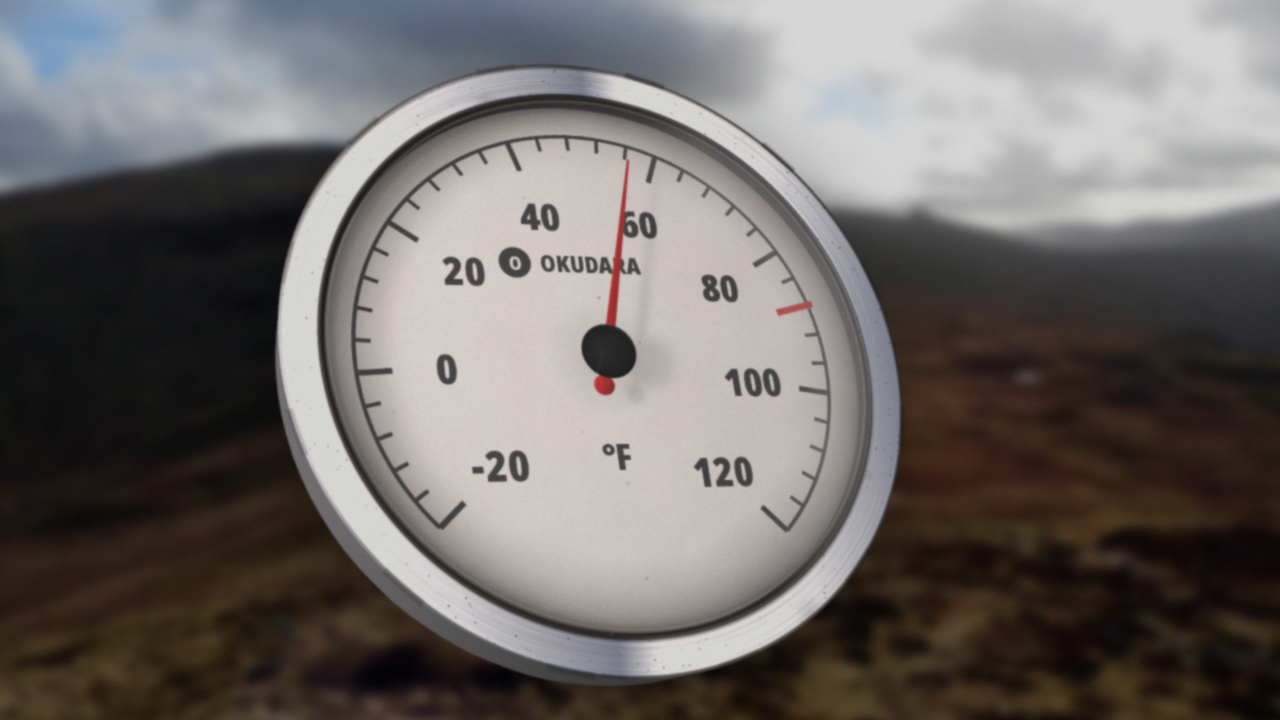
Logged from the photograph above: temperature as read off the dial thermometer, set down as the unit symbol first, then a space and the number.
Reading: °F 56
